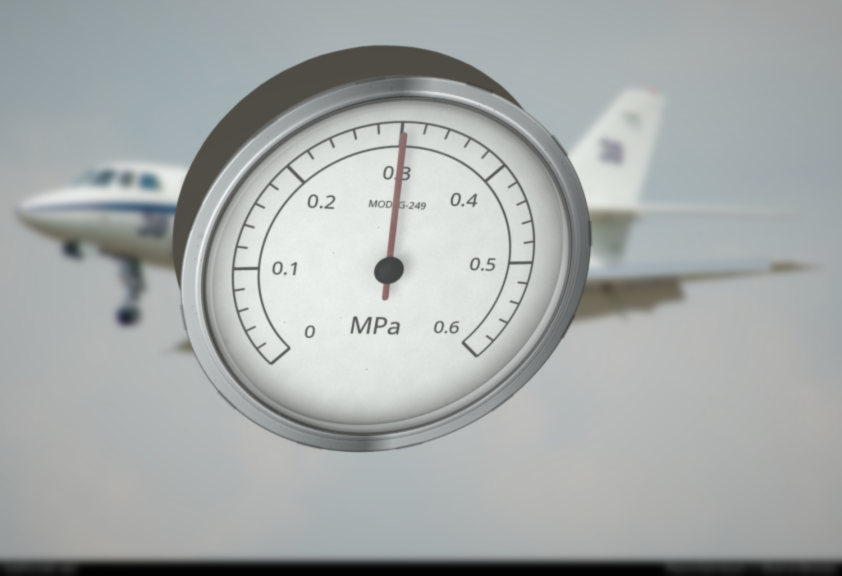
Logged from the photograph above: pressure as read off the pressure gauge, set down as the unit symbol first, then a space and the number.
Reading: MPa 0.3
